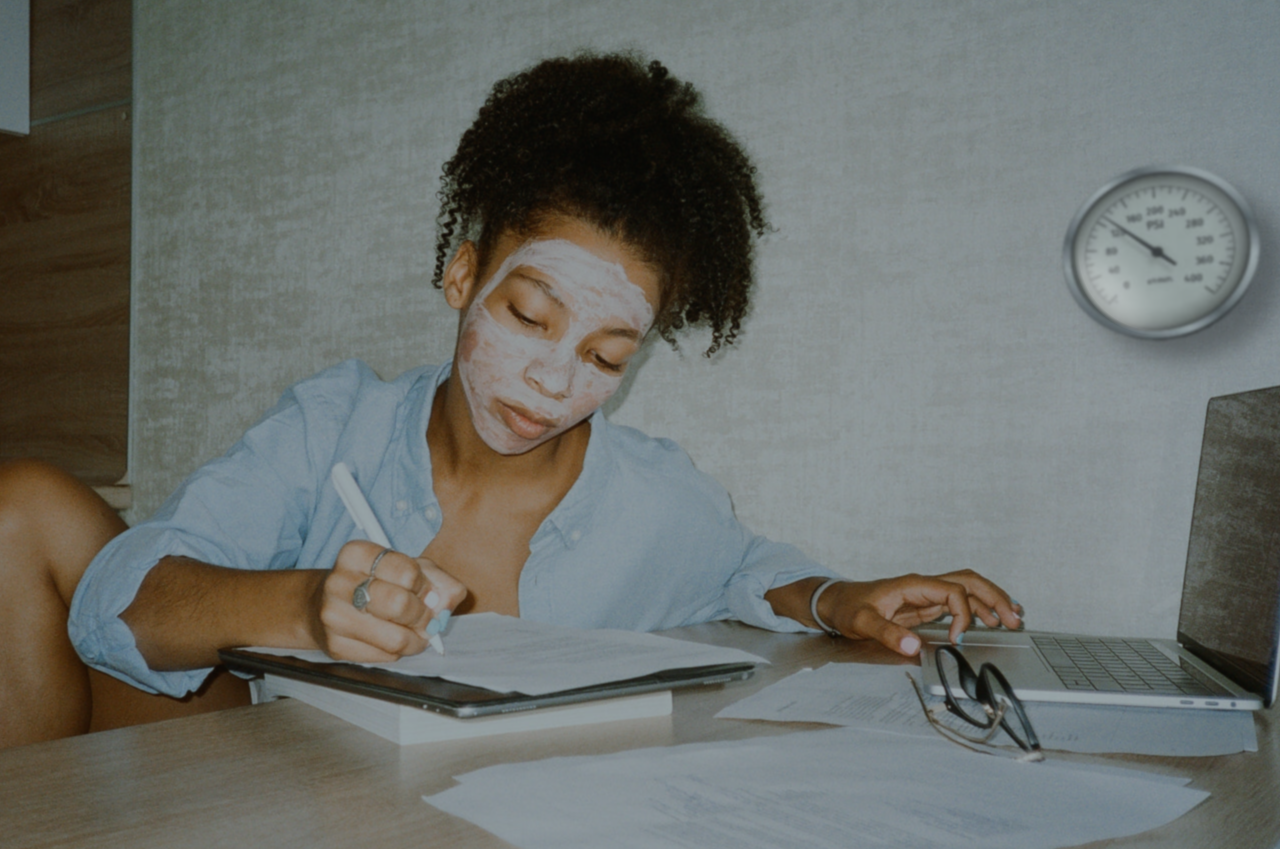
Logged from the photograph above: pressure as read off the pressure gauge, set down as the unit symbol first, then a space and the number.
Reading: psi 130
